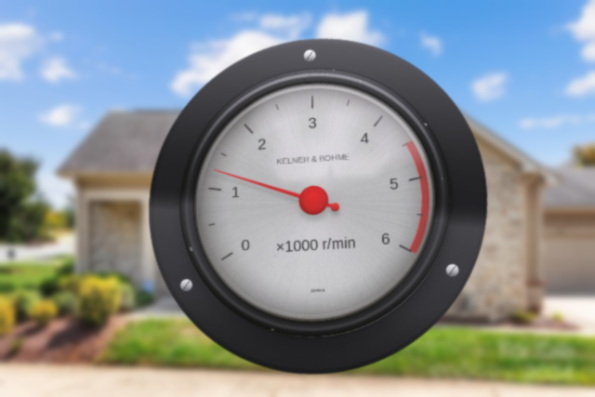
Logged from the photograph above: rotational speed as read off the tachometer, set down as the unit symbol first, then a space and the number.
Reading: rpm 1250
